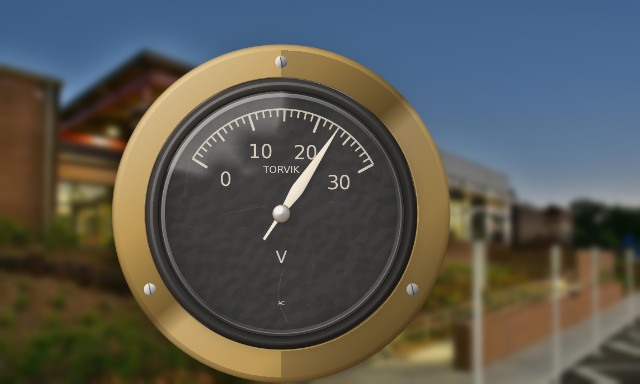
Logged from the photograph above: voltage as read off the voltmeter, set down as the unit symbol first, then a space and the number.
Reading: V 23
